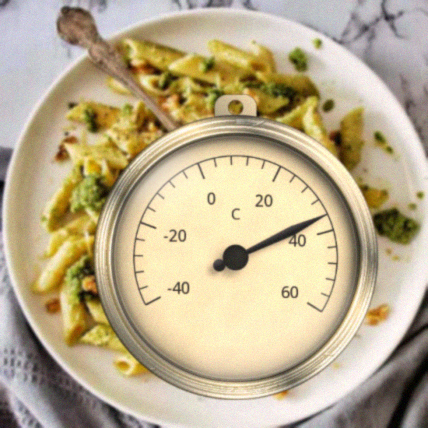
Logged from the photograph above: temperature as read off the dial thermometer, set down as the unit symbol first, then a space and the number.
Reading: °C 36
